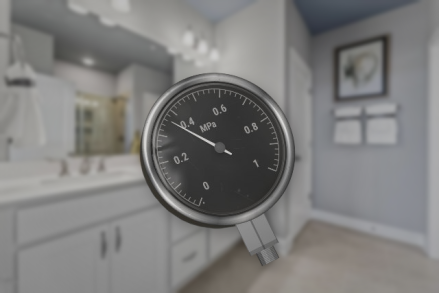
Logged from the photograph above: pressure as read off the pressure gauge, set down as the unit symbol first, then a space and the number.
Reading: MPa 0.36
